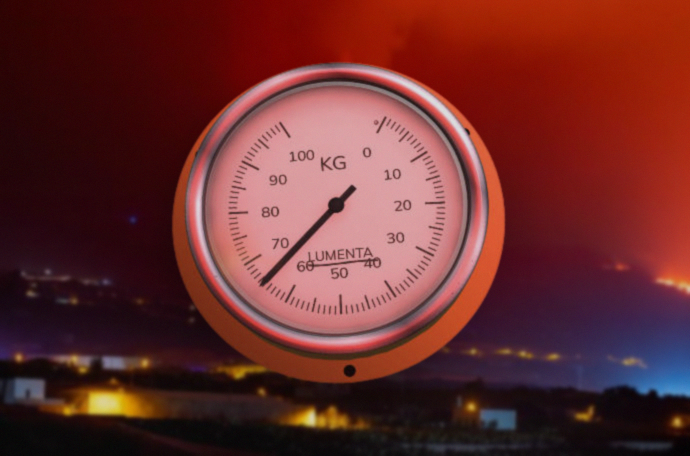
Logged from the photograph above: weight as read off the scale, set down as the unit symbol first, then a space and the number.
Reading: kg 65
